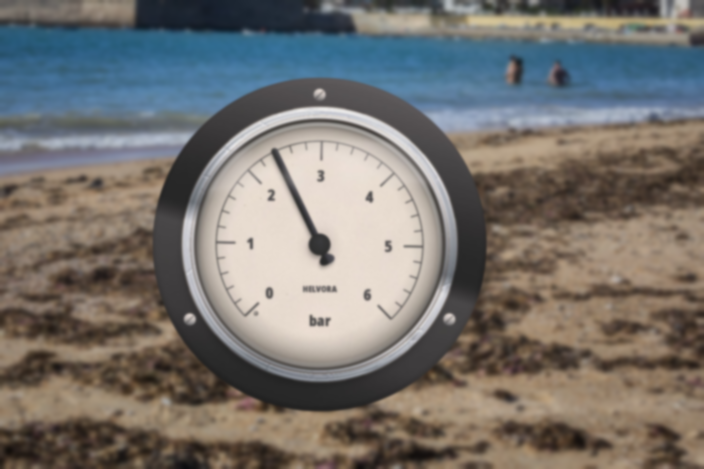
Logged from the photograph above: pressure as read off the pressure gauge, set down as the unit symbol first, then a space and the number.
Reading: bar 2.4
